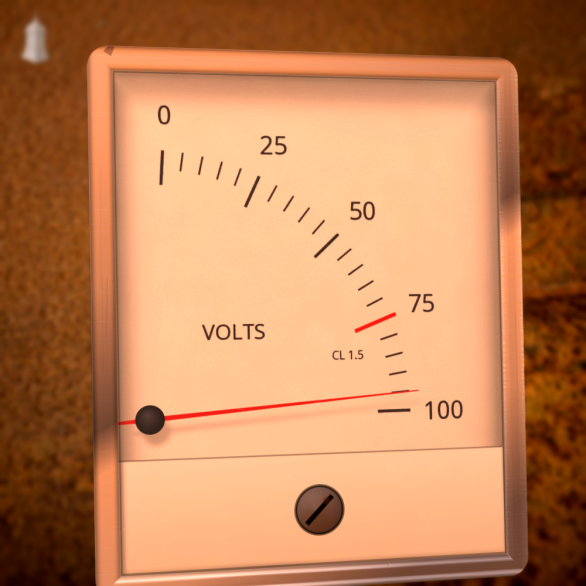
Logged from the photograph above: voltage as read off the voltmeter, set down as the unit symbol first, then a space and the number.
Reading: V 95
